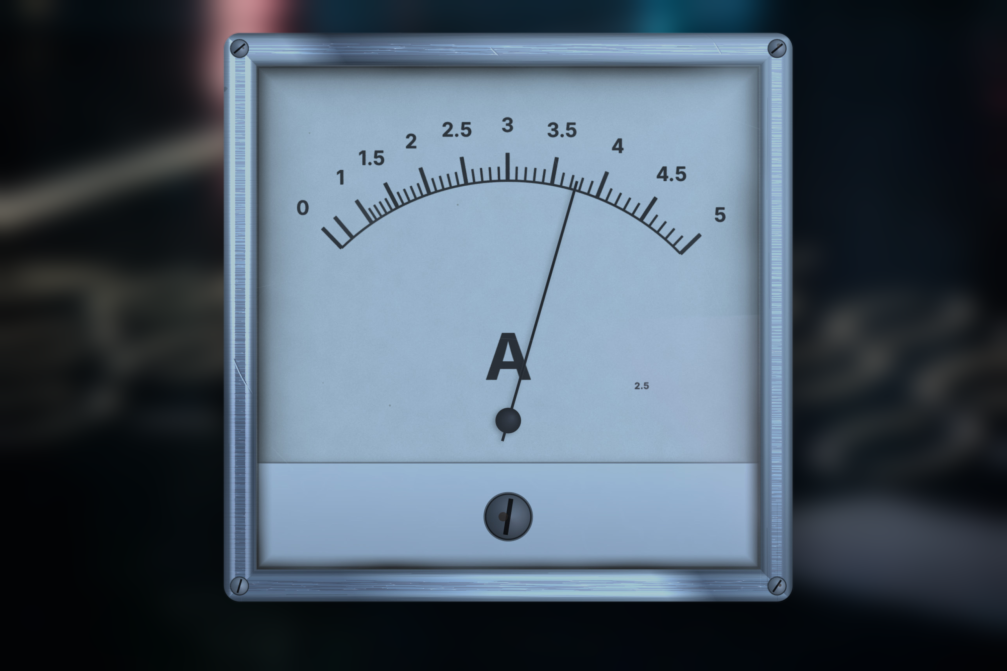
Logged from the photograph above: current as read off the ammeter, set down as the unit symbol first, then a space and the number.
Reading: A 3.75
